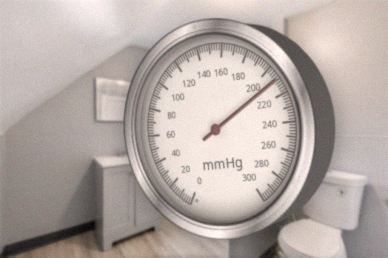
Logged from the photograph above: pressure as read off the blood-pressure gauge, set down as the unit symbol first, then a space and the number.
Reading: mmHg 210
